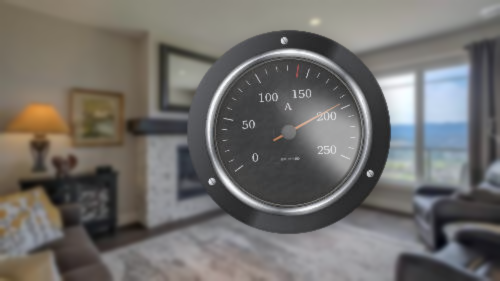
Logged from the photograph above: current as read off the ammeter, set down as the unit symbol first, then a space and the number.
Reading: A 195
